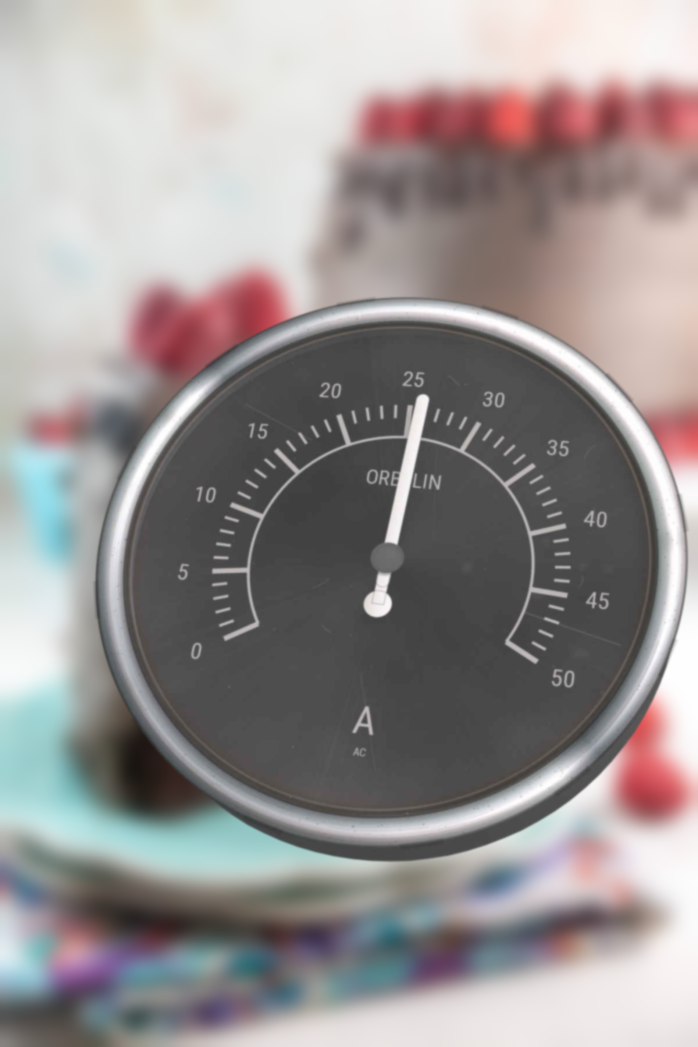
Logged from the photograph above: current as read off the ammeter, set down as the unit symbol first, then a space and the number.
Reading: A 26
